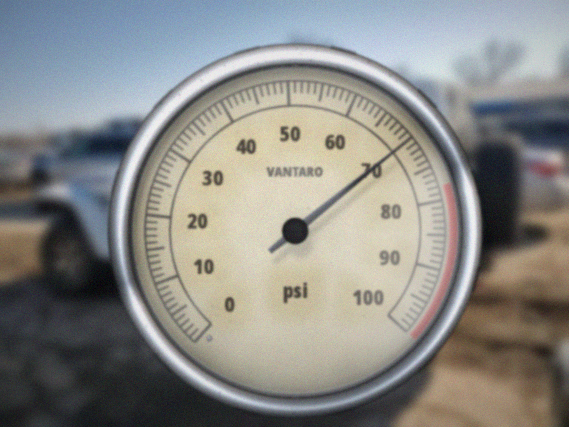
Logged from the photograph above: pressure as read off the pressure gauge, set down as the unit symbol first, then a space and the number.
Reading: psi 70
